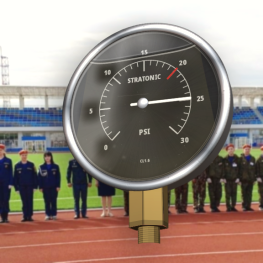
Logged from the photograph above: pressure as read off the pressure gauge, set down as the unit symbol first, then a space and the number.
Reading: psi 25
